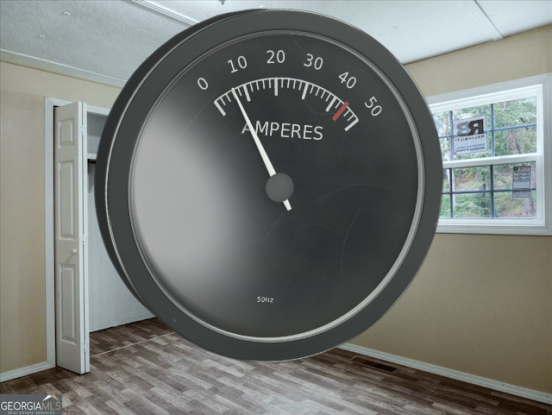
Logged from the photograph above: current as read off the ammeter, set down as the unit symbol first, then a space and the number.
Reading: A 6
